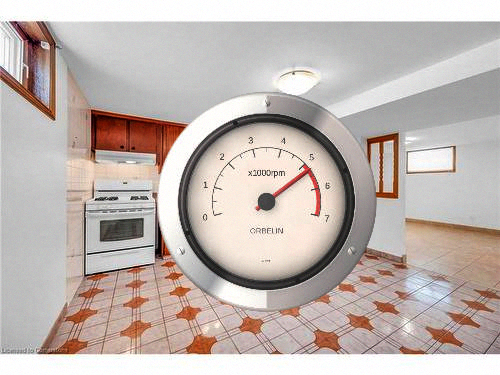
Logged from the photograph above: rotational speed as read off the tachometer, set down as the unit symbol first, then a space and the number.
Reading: rpm 5250
